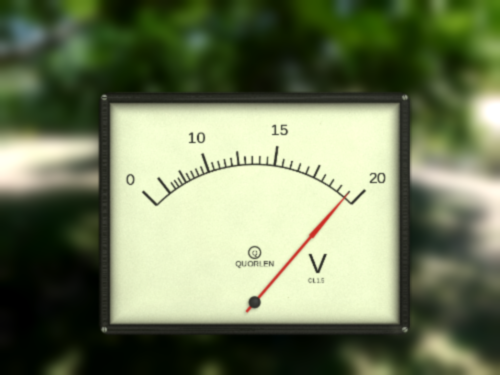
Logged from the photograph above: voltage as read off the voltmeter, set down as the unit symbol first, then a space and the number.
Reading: V 19.5
